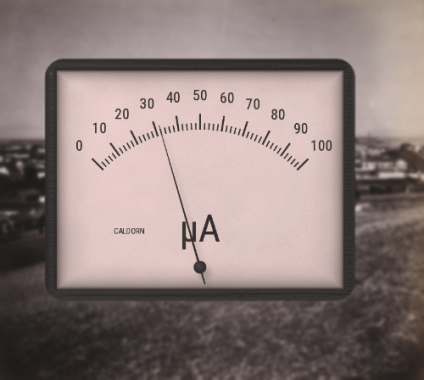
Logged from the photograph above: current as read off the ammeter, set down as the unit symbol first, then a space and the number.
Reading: µA 32
